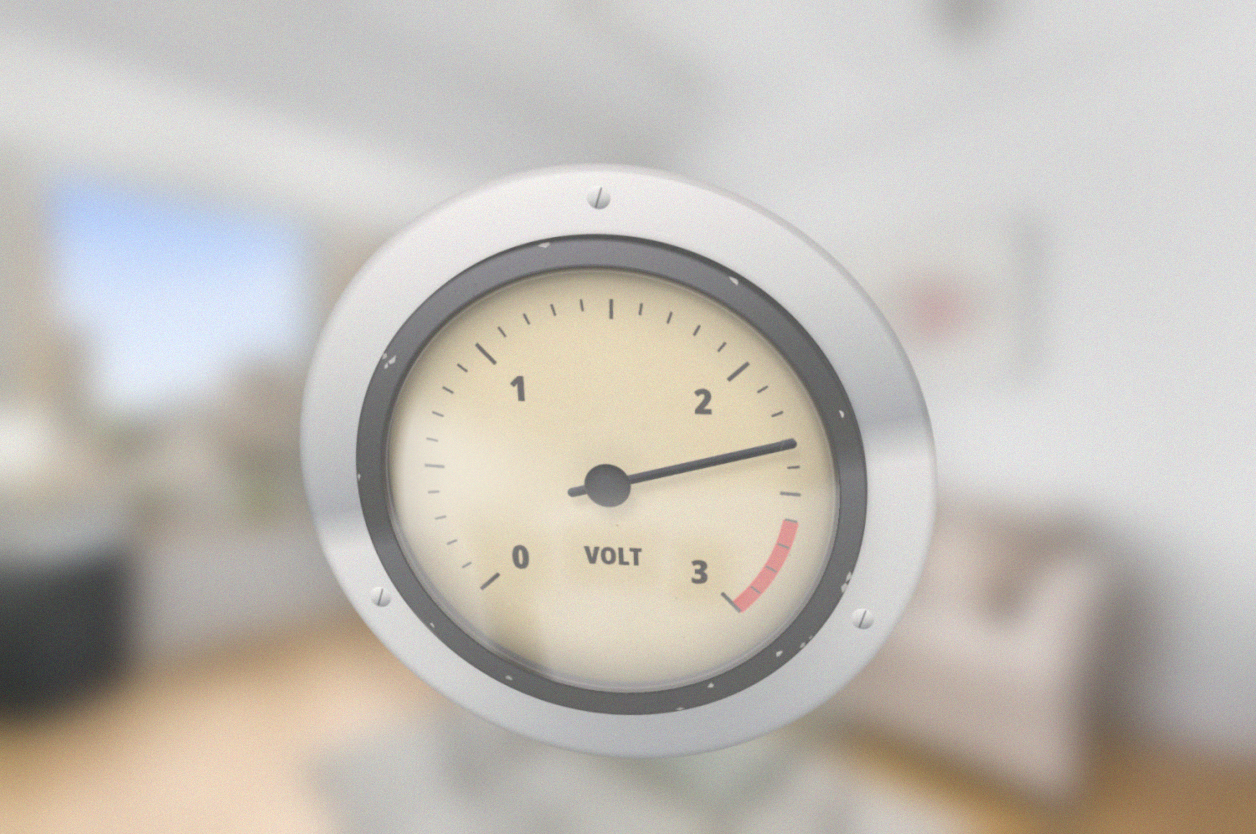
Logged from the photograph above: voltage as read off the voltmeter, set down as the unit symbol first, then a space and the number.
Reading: V 2.3
